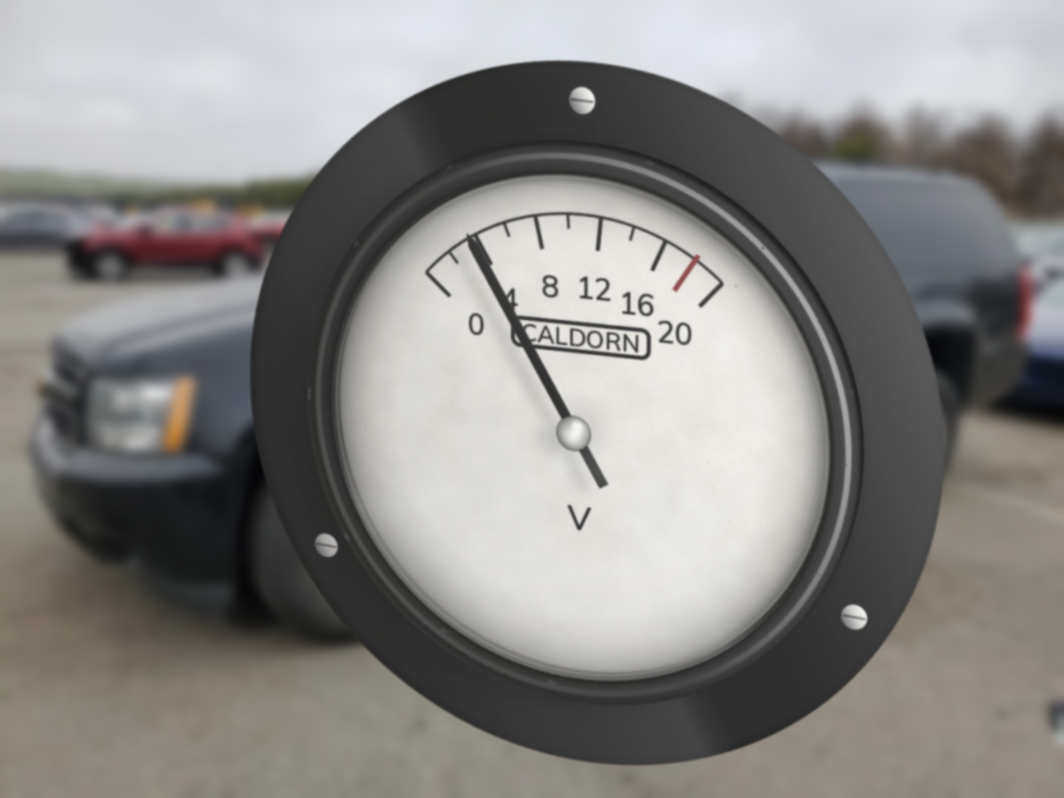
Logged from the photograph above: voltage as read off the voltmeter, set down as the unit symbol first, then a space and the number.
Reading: V 4
